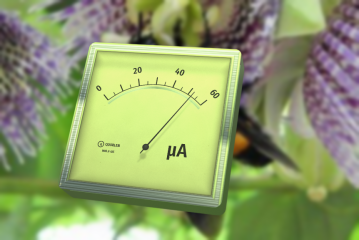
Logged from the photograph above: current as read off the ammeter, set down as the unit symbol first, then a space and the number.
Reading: µA 52.5
